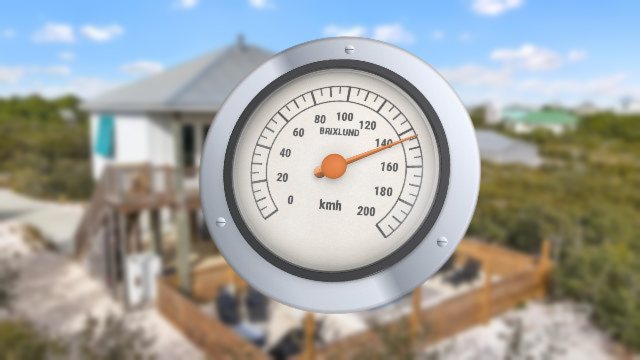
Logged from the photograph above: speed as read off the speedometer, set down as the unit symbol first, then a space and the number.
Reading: km/h 145
